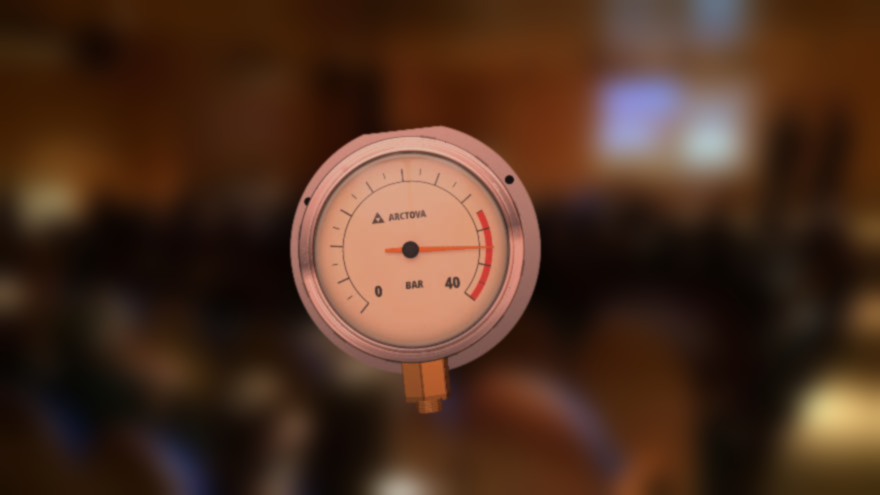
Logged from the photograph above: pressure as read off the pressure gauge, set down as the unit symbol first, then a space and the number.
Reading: bar 34
